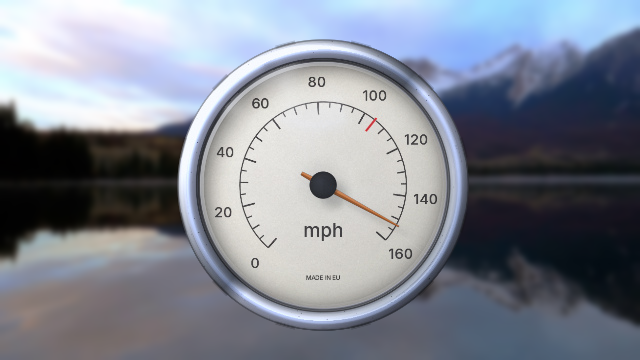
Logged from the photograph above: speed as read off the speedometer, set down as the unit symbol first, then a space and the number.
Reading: mph 152.5
